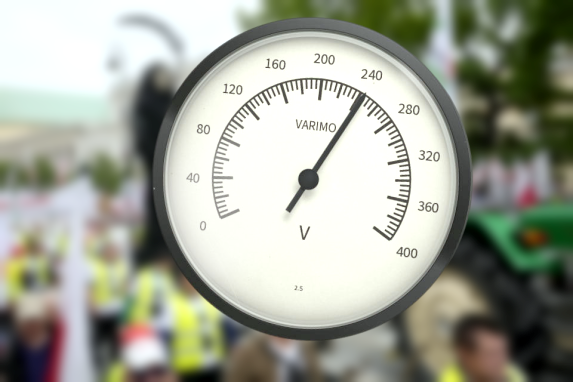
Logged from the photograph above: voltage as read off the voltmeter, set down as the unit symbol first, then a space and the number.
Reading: V 245
